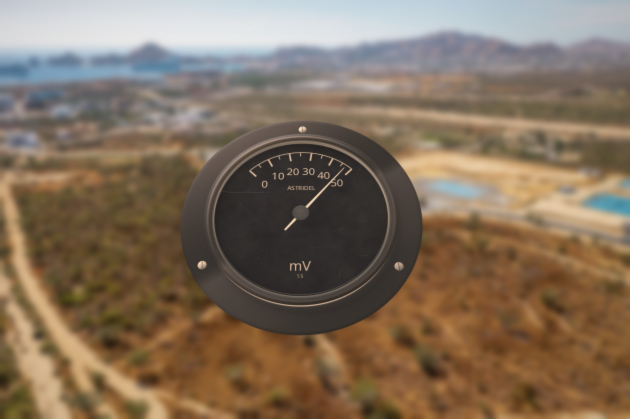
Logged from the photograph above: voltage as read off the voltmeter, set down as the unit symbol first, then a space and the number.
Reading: mV 47.5
